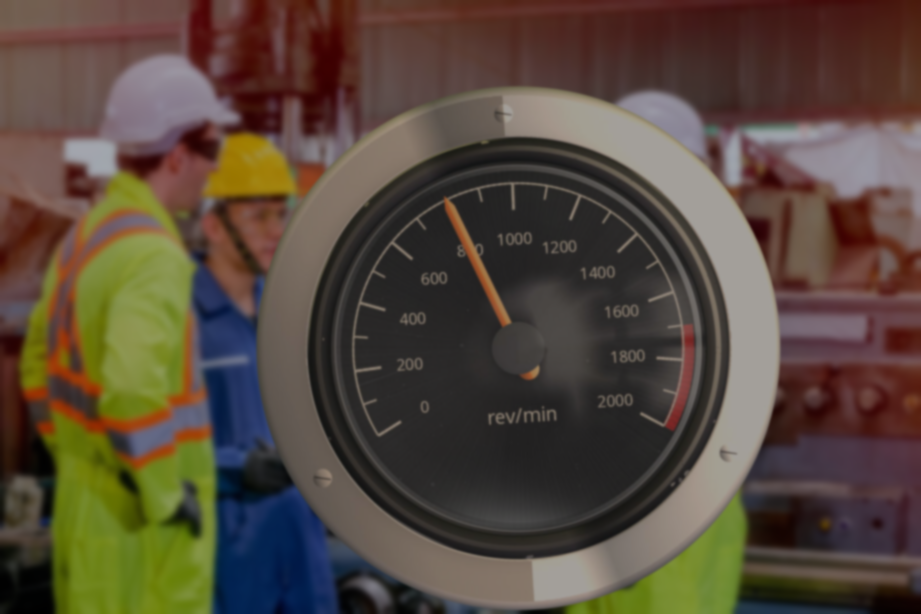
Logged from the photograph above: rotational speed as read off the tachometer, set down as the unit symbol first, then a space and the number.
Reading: rpm 800
